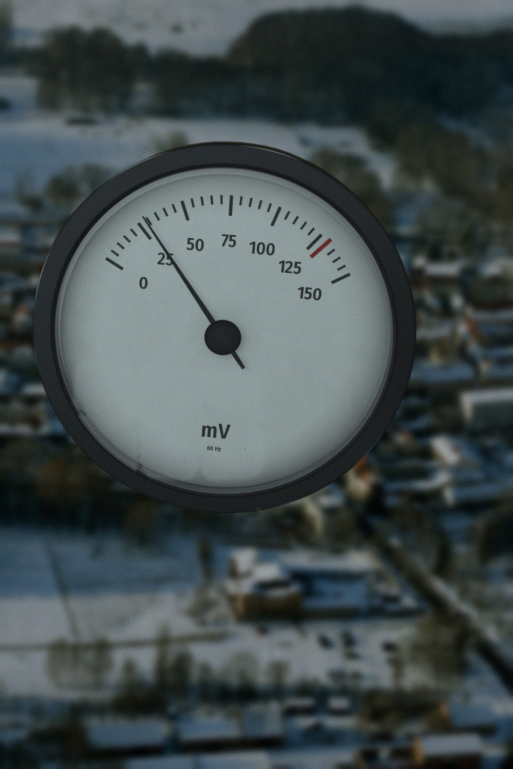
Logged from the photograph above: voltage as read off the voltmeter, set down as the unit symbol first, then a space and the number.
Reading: mV 30
